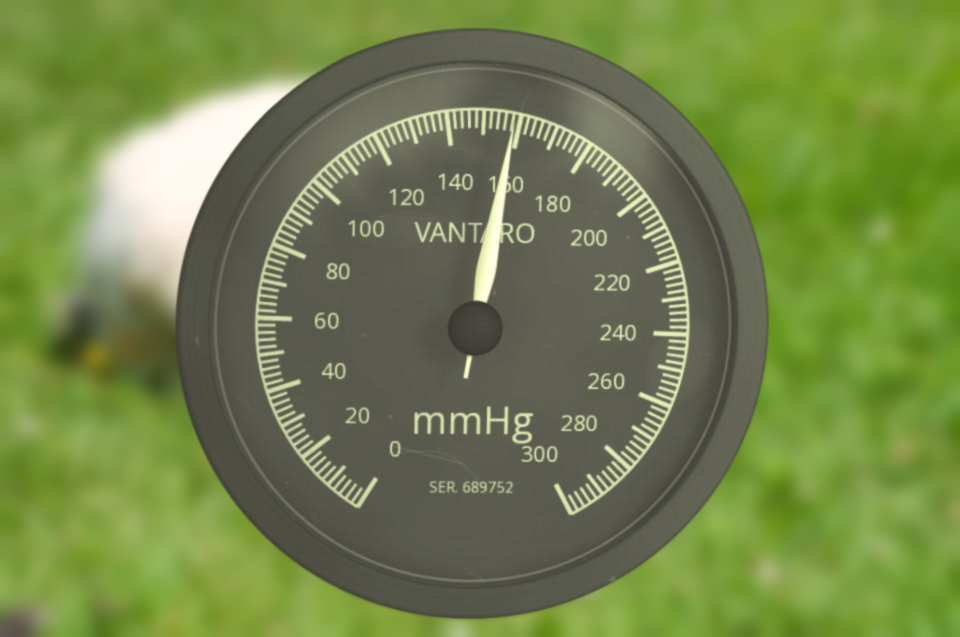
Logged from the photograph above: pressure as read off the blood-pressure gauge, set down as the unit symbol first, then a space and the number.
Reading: mmHg 158
